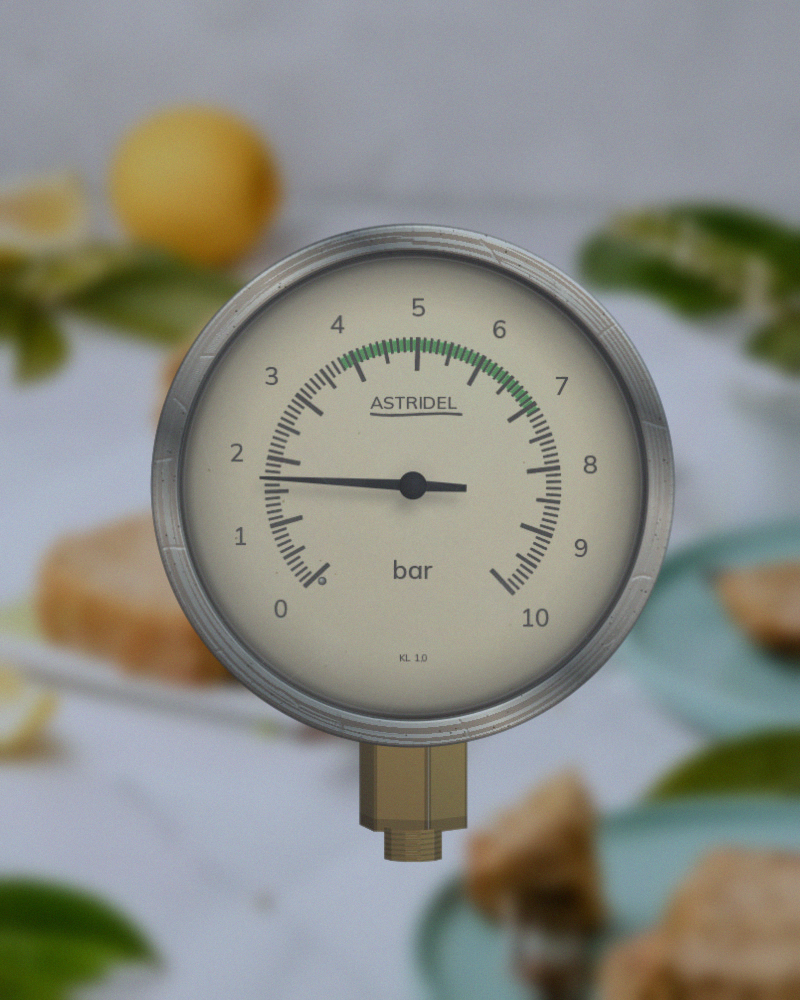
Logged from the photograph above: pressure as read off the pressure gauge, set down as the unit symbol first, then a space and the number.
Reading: bar 1.7
